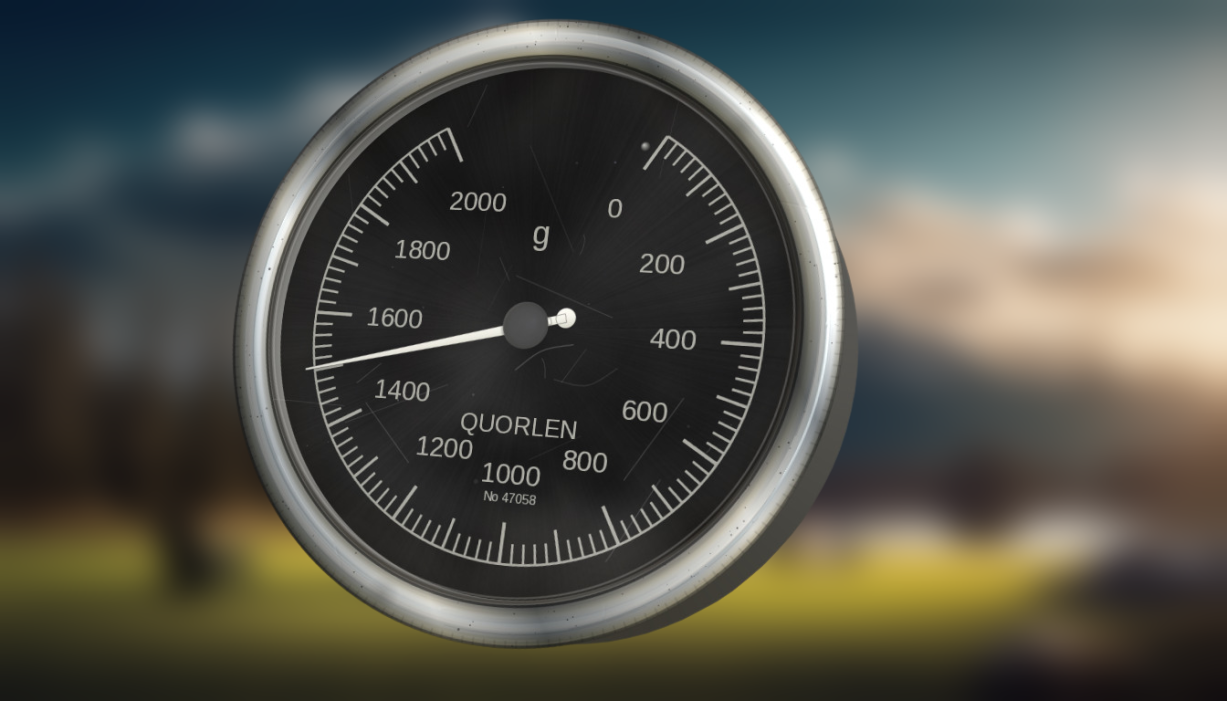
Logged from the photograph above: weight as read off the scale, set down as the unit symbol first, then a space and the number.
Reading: g 1500
